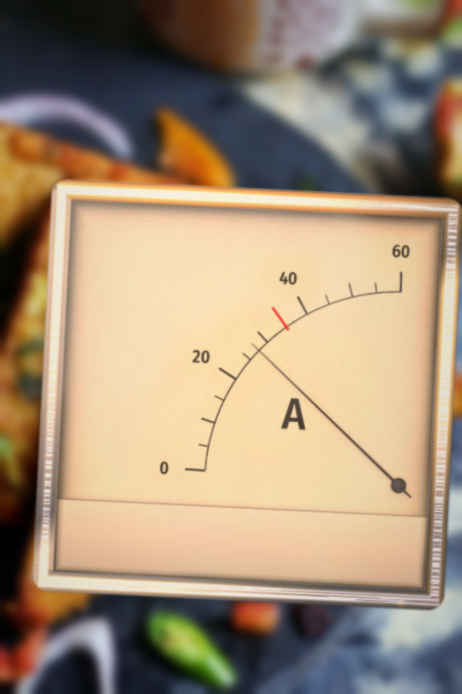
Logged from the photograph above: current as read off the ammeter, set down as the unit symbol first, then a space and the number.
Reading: A 27.5
